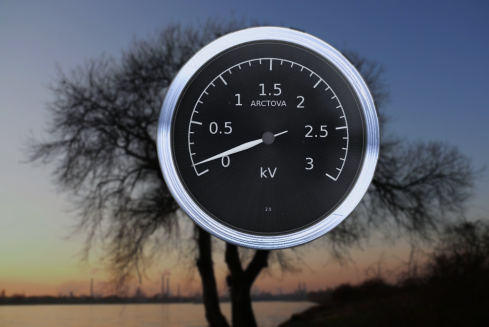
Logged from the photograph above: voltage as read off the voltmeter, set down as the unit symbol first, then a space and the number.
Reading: kV 0.1
